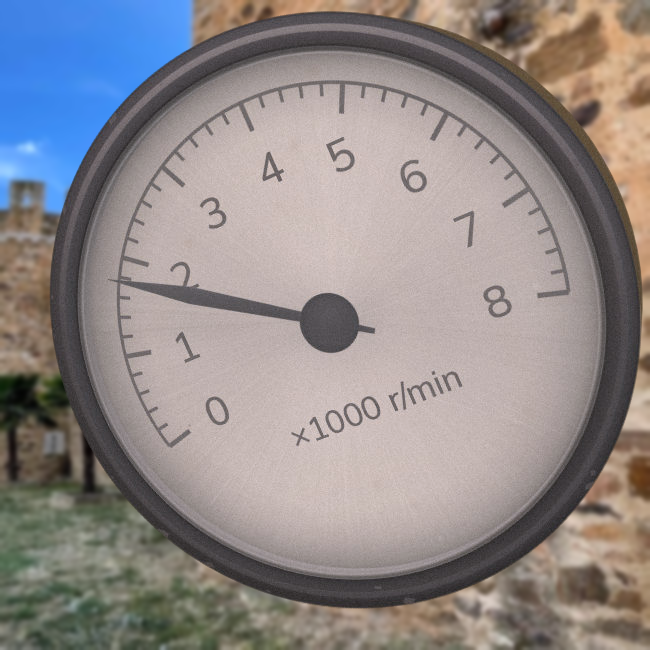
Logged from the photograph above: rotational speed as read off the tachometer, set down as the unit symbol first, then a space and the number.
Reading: rpm 1800
